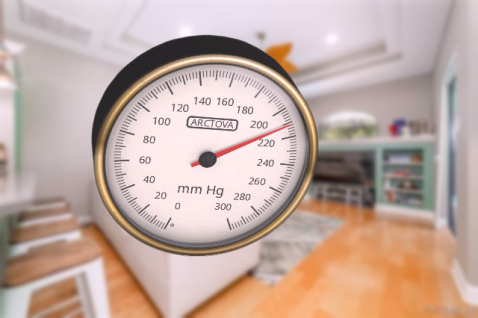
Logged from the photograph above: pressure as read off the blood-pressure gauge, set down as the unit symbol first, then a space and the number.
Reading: mmHg 210
